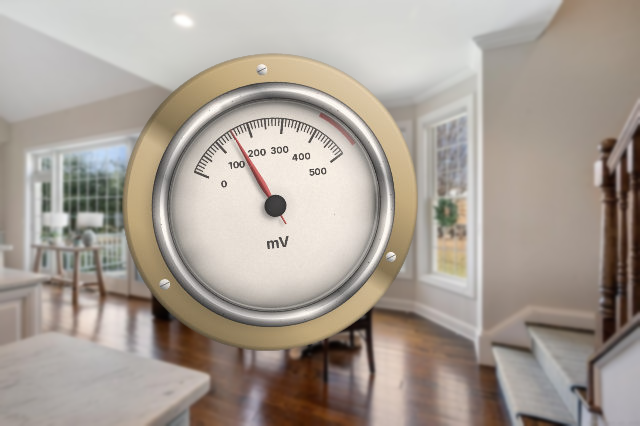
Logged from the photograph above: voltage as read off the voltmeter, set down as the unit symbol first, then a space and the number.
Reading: mV 150
